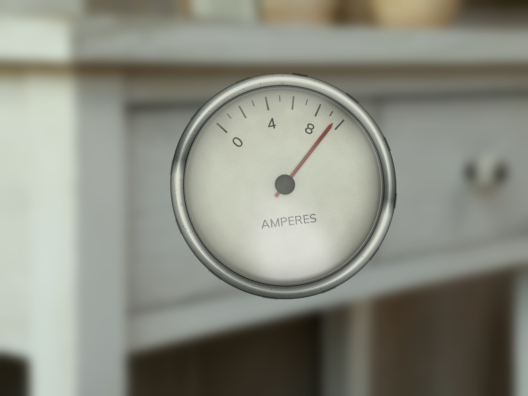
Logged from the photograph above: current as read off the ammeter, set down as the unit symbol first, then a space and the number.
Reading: A 9.5
